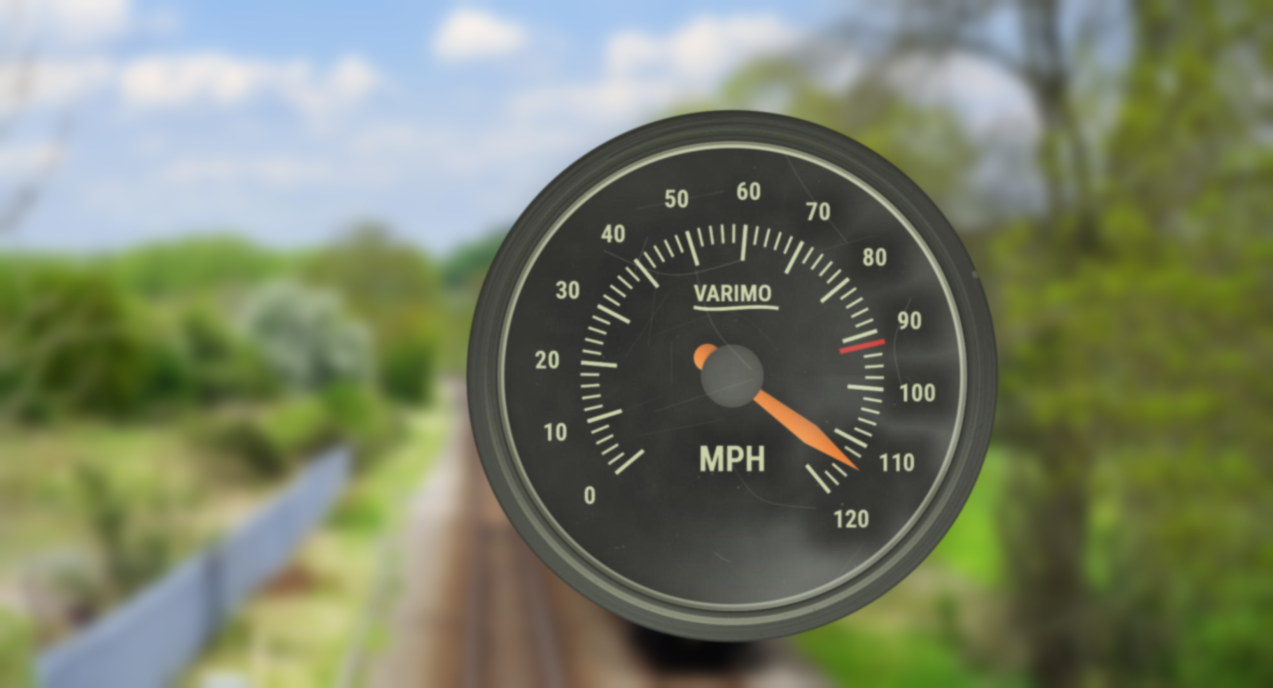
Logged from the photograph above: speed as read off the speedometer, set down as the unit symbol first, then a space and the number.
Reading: mph 114
